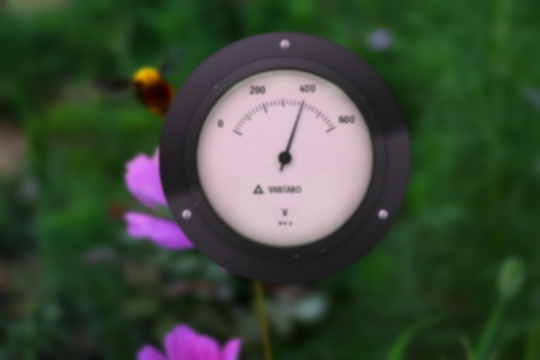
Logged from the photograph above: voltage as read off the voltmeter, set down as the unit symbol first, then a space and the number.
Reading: V 400
